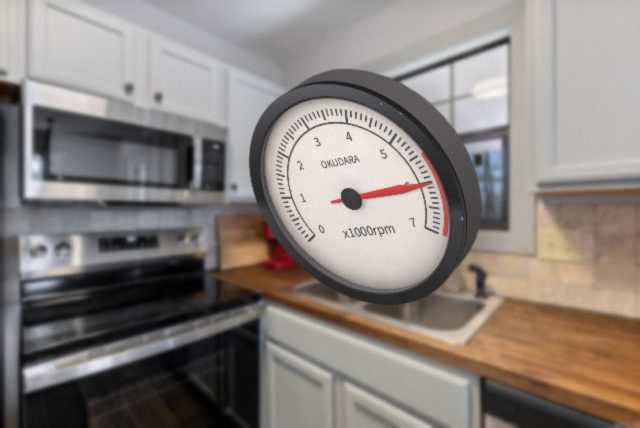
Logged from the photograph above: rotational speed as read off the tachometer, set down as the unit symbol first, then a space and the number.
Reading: rpm 6000
